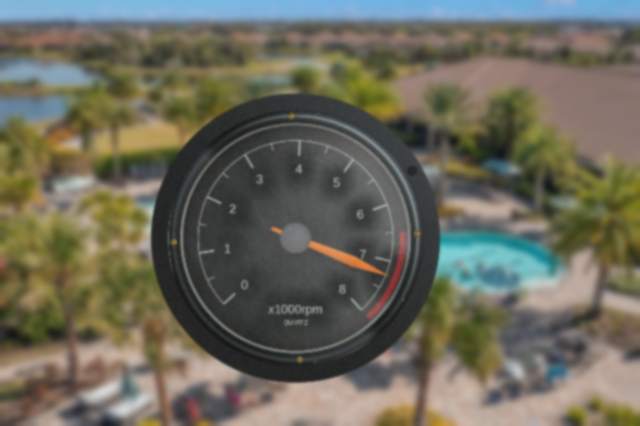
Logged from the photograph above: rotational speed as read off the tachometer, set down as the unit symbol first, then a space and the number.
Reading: rpm 7250
